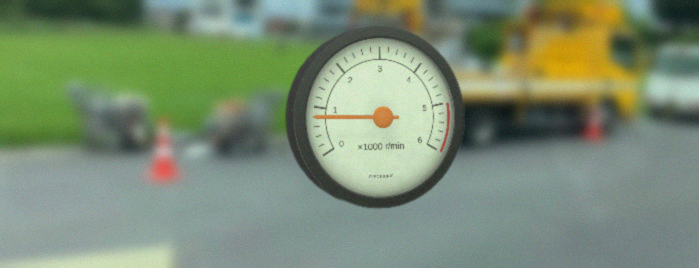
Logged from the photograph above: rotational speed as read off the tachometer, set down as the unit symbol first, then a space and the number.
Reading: rpm 800
